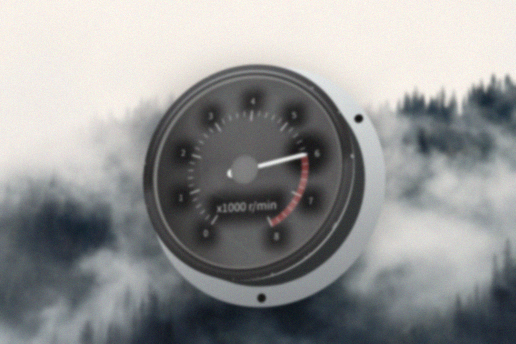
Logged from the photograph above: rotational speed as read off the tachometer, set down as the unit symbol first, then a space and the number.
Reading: rpm 6000
